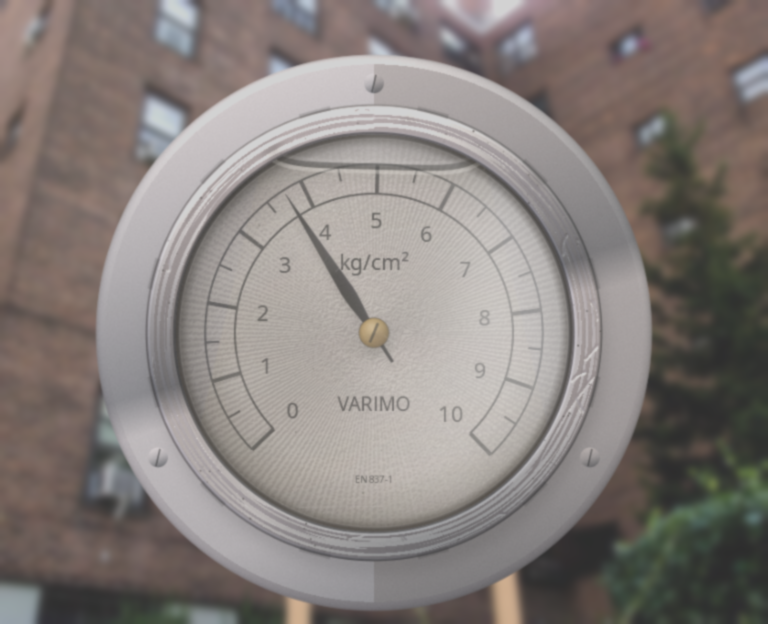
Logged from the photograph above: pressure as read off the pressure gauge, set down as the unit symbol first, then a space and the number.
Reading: kg/cm² 3.75
